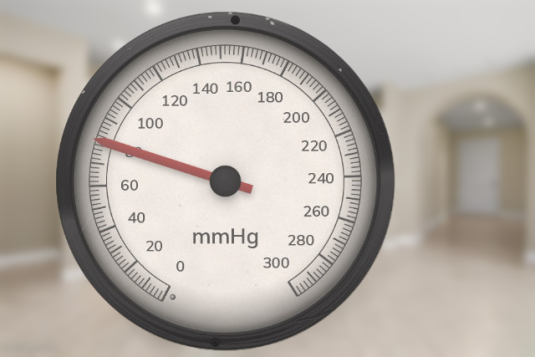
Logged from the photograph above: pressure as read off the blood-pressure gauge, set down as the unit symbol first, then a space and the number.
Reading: mmHg 80
